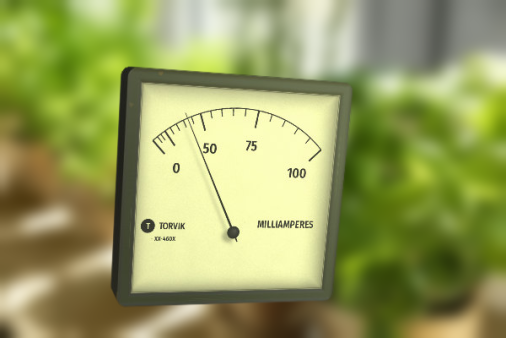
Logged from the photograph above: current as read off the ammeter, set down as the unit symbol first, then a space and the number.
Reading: mA 42.5
